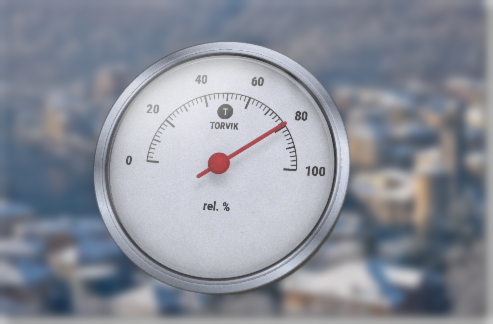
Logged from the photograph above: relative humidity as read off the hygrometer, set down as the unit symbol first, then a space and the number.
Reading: % 80
